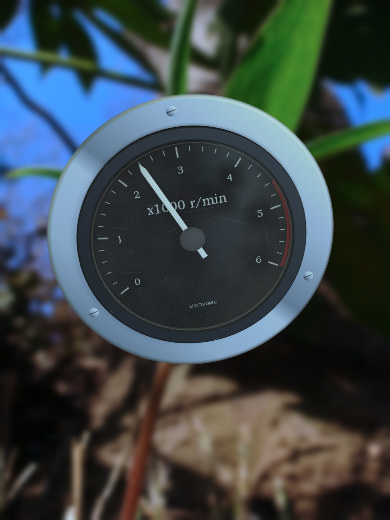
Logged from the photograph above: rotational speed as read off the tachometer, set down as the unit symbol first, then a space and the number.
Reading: rpm 2400
